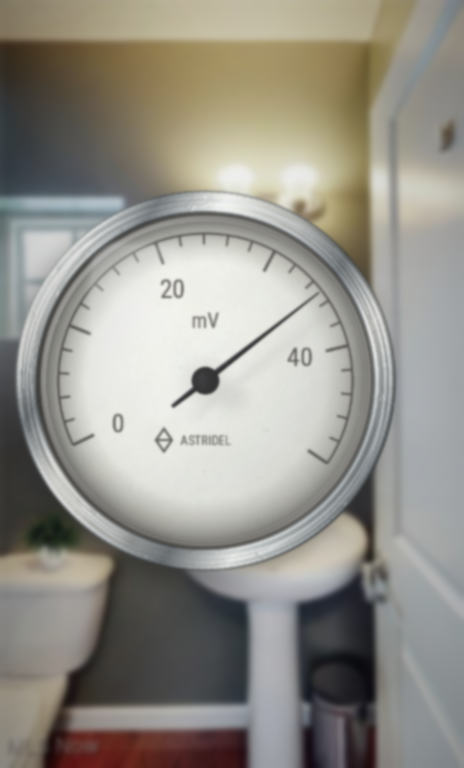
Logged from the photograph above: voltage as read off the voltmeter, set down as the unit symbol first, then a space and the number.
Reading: mV 35
